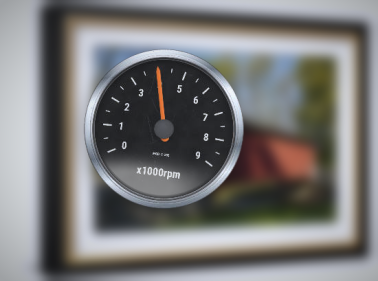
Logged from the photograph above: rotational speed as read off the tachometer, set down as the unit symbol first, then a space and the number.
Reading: rpm 4000
